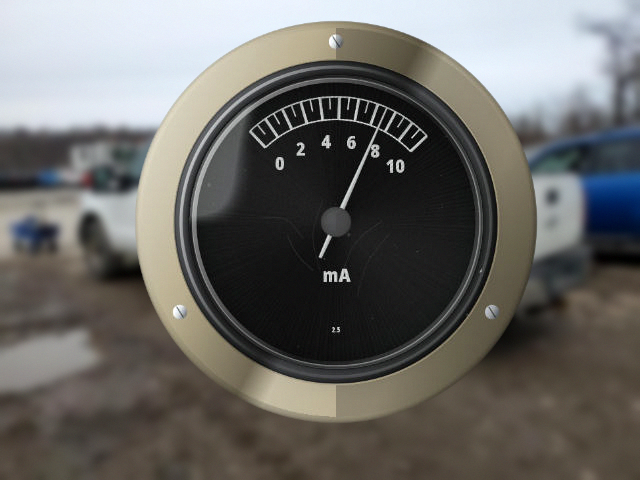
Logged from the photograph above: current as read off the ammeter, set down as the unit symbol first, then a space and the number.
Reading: mA 7.5
